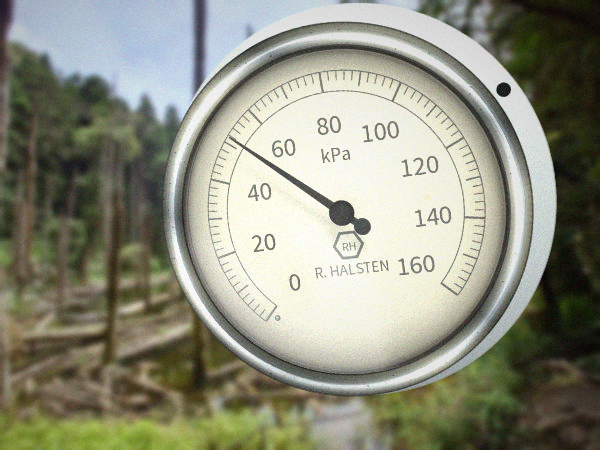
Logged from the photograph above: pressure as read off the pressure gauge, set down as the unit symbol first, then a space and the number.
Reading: kPa 52
